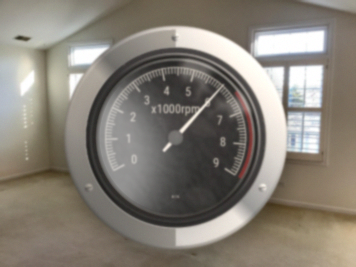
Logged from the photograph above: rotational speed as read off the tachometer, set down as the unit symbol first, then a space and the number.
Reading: rpm 6000
